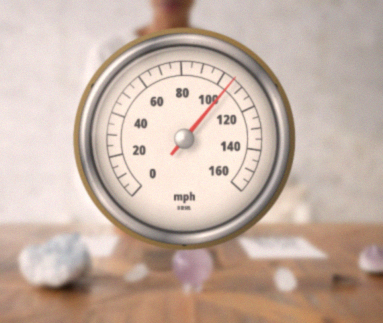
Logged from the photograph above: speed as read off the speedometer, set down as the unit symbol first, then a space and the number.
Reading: mph 105
